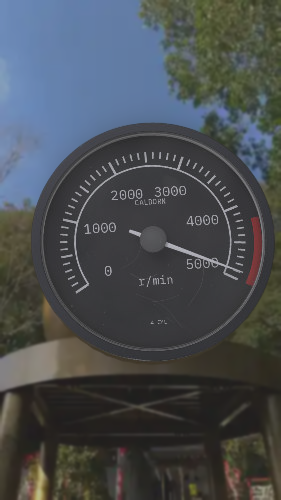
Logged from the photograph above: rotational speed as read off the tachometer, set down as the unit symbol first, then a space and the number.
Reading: rpm 4900
